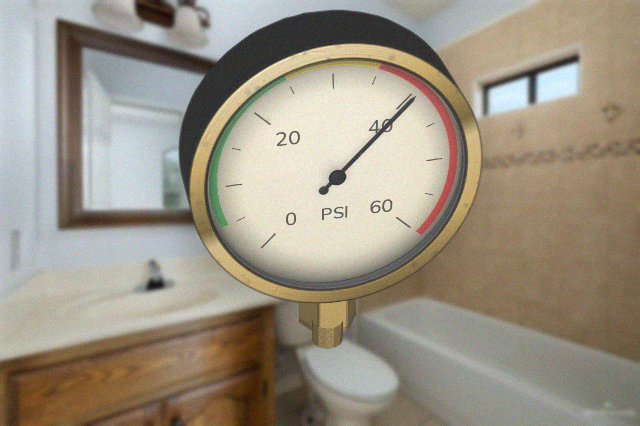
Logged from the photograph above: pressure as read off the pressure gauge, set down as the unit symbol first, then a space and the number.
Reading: psi 40
